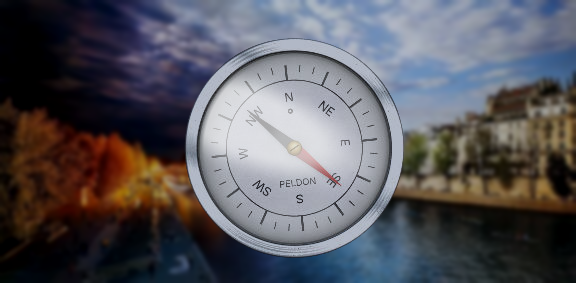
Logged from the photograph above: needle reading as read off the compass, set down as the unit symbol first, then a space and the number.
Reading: ° 135
